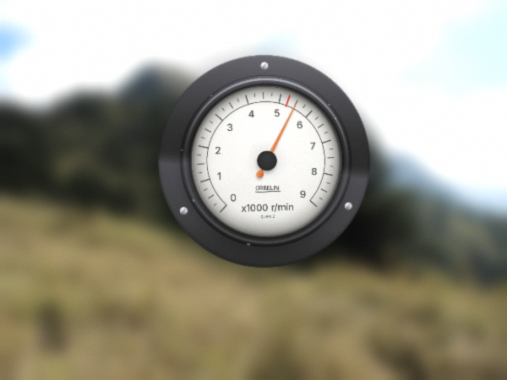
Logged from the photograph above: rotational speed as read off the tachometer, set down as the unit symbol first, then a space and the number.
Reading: rpm 5500
